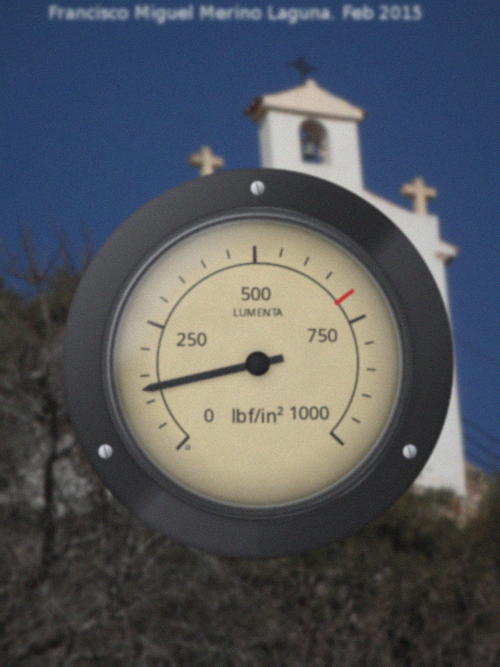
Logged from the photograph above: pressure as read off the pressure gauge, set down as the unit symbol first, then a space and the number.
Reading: psi 125
